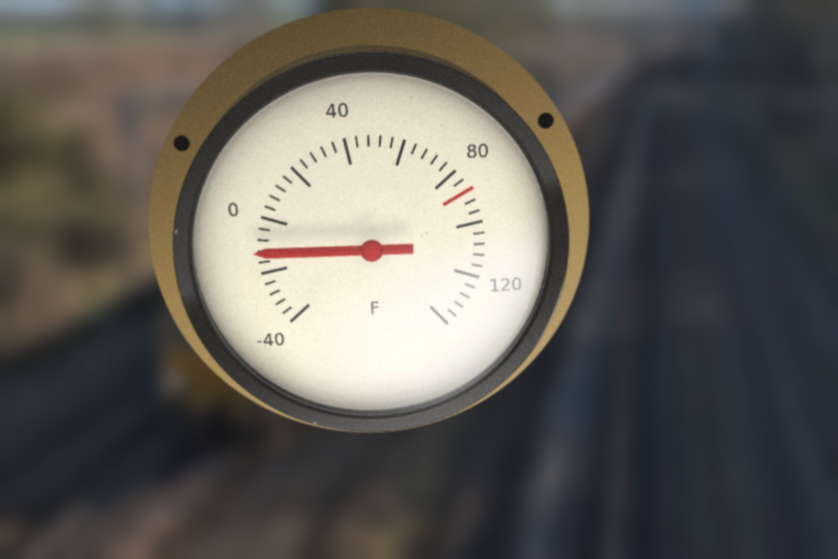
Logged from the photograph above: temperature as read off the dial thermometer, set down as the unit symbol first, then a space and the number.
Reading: °F -12
